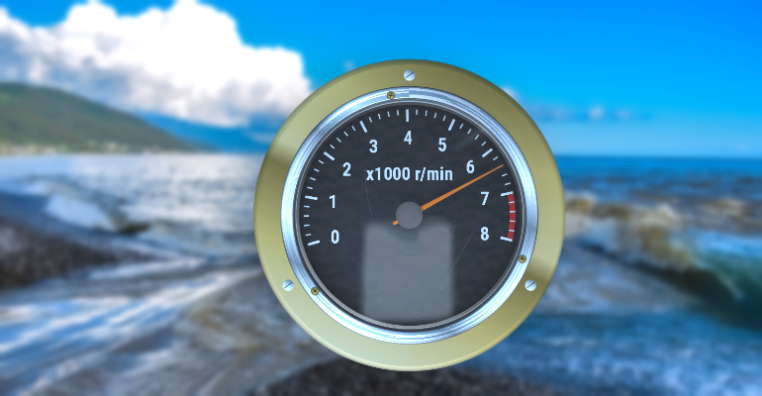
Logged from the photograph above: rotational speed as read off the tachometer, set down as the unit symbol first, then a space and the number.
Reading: rpm 6400
